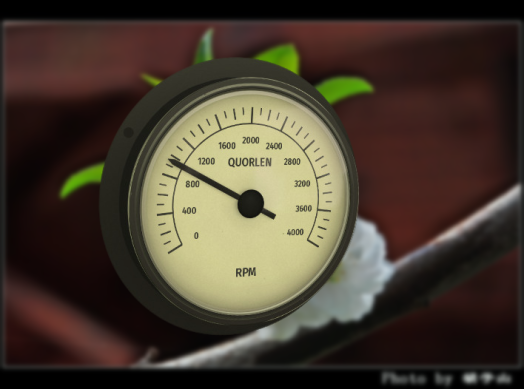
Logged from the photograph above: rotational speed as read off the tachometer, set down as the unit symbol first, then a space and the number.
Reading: rpm 950
